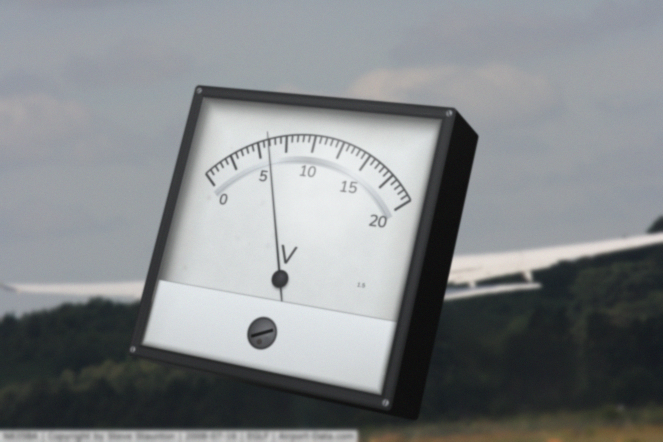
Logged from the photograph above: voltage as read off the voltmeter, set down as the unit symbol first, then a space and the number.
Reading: V 6
